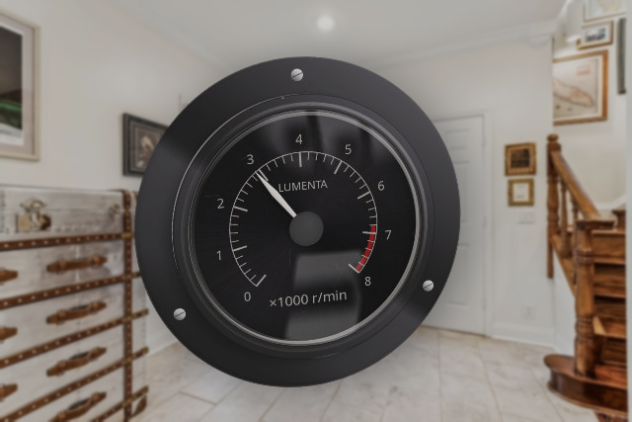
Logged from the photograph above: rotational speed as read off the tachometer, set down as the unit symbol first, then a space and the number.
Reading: rpm 2900
